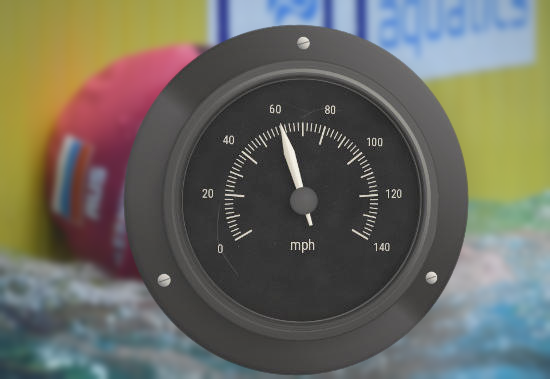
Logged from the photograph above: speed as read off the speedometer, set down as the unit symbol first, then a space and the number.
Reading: mph 60
